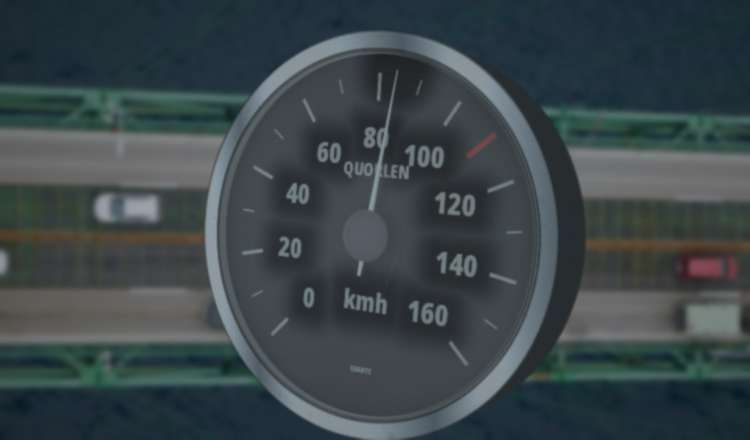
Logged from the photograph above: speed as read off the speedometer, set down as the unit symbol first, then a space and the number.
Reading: km/h 85
